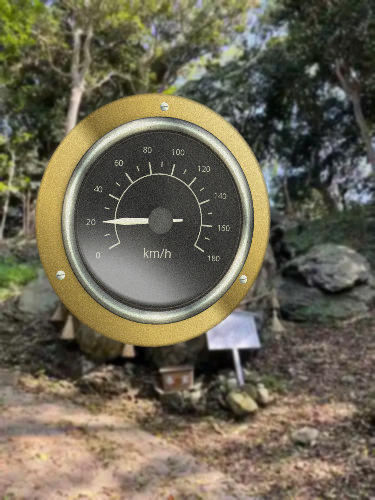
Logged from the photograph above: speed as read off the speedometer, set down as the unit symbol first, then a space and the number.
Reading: km/h 20
